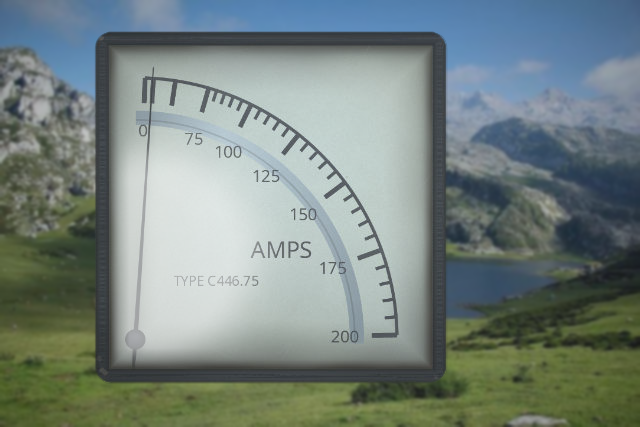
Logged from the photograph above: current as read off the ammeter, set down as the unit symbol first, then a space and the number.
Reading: A 25
